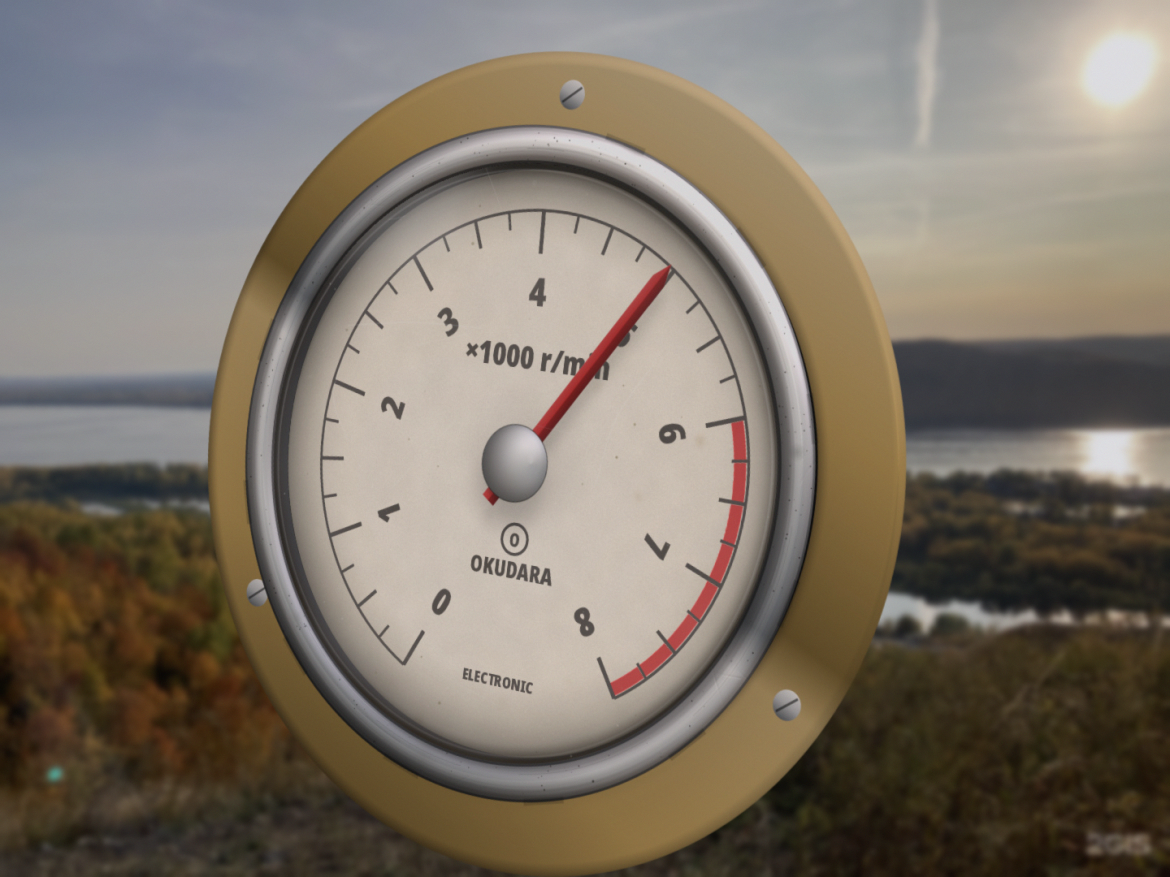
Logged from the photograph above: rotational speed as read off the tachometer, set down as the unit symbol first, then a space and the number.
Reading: rpm 5000
